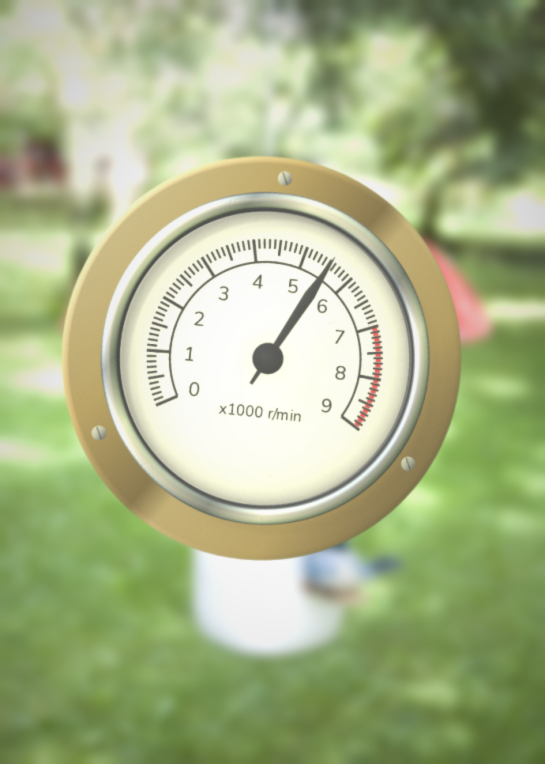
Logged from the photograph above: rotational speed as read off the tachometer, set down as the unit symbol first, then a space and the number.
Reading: rpm 5500
